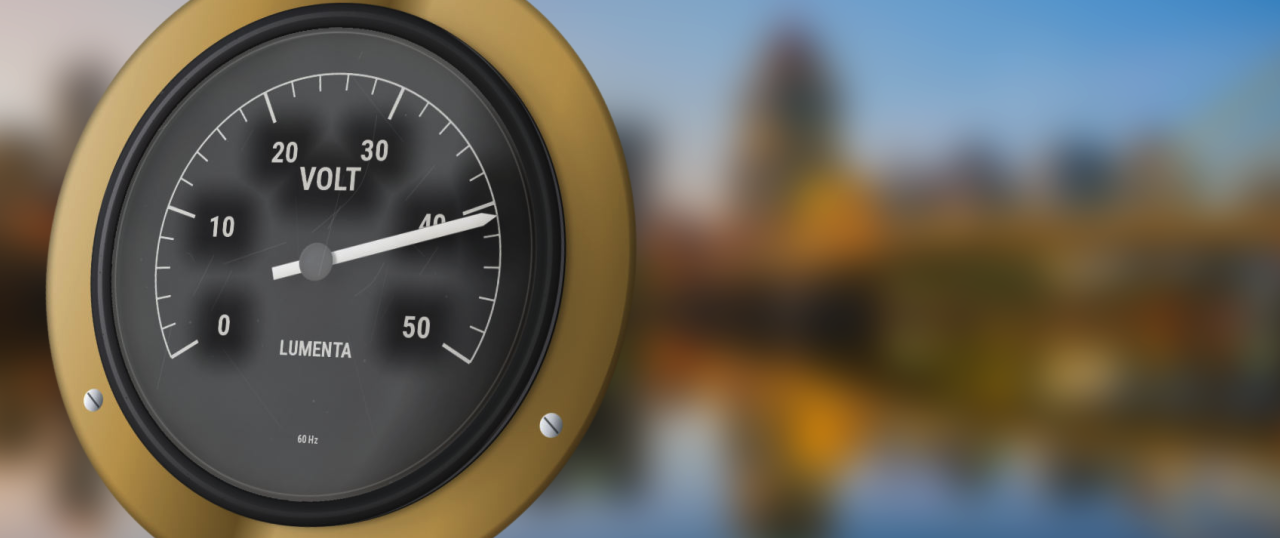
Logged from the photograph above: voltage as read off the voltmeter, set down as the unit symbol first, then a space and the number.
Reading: V 41
